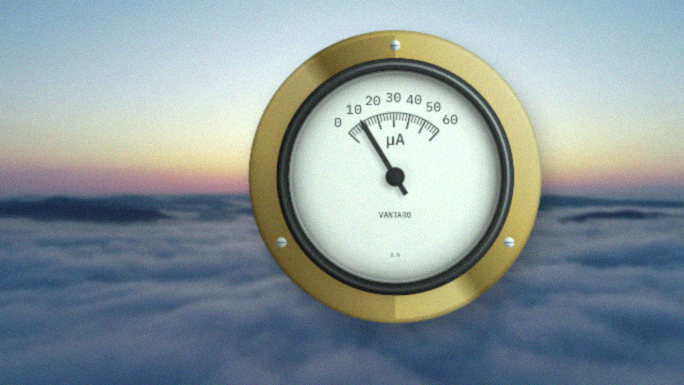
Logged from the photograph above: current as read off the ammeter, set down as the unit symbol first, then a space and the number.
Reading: µA 10
